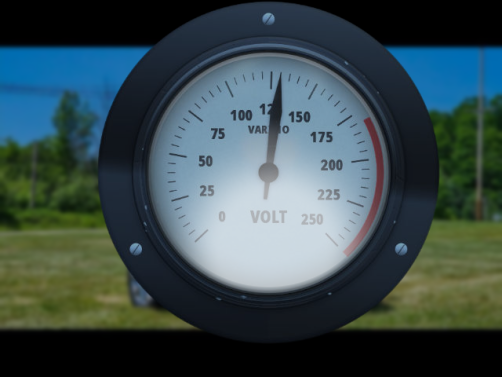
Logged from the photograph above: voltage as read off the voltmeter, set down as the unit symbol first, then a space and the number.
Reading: V 130
